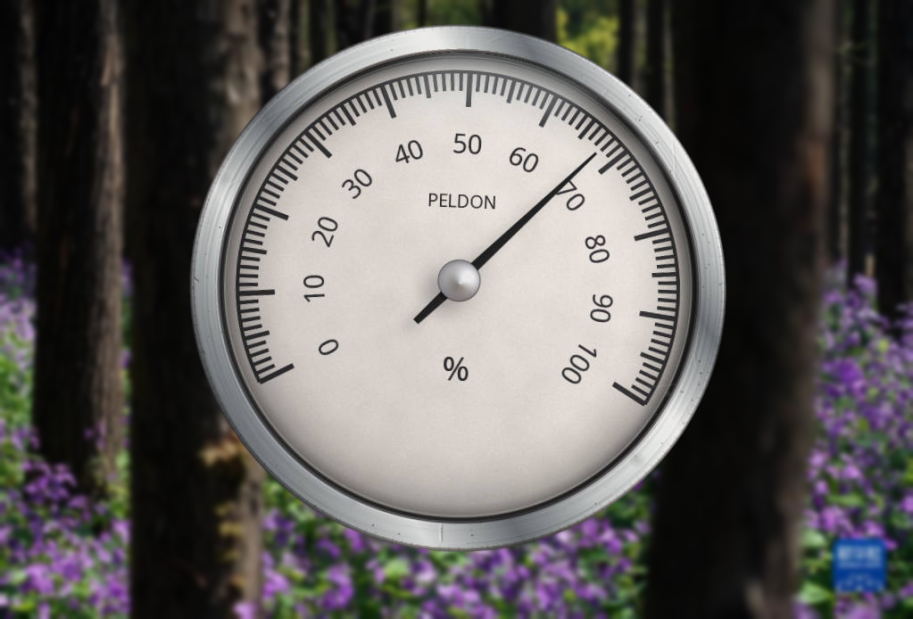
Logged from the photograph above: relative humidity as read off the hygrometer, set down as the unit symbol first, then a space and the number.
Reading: % 68
